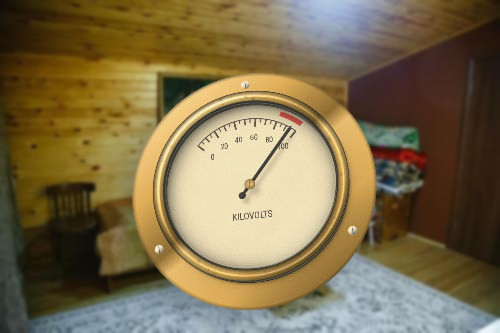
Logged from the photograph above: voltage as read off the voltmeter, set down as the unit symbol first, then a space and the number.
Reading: kV 95
